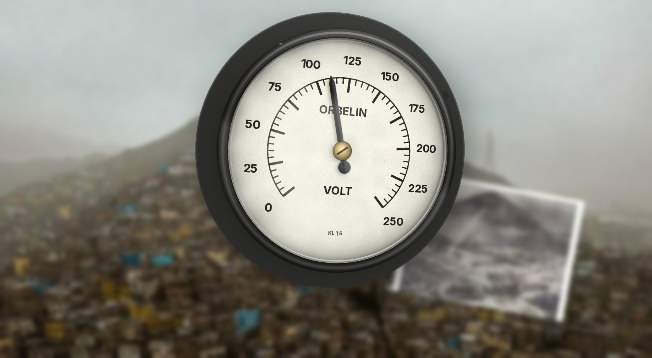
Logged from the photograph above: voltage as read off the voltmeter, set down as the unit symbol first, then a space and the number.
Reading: V 110
